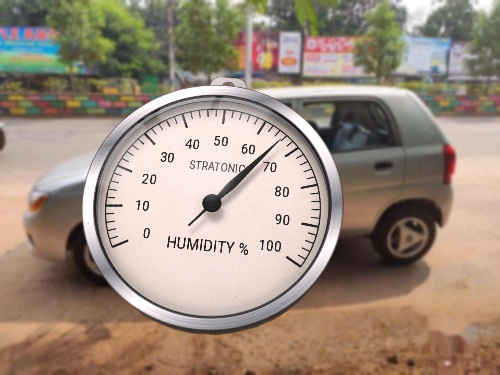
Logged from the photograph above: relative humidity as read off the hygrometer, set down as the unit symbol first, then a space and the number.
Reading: % 66
